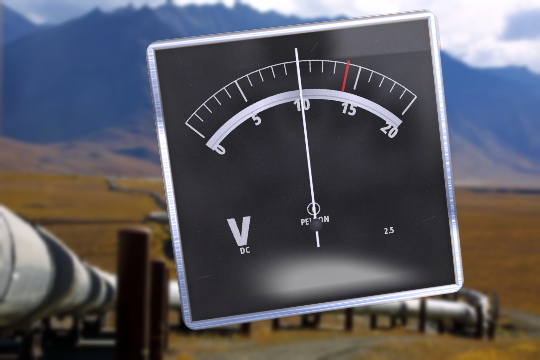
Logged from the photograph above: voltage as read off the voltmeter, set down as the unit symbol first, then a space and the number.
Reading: V 10
